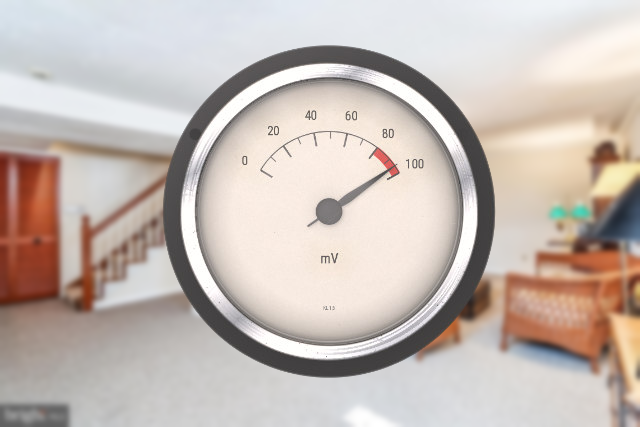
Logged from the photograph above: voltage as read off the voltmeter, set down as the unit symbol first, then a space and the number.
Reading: mV 95
